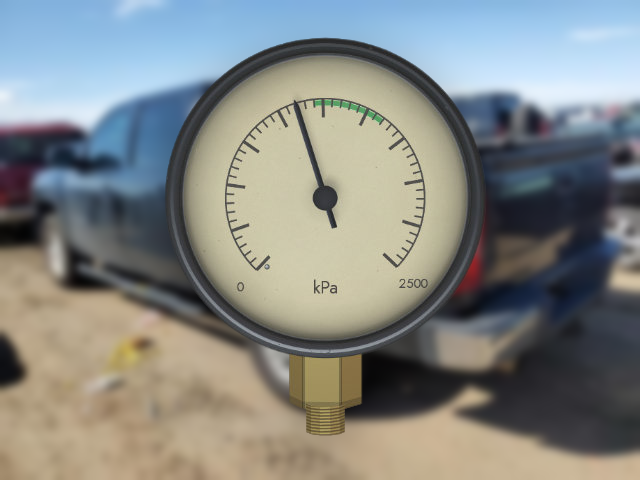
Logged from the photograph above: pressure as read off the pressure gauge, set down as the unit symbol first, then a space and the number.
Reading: kPa 1100
